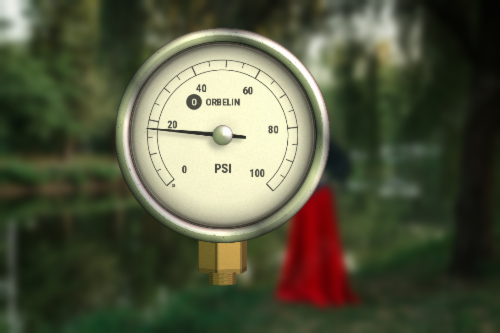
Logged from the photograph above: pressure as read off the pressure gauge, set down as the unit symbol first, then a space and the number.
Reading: psi 17.5
